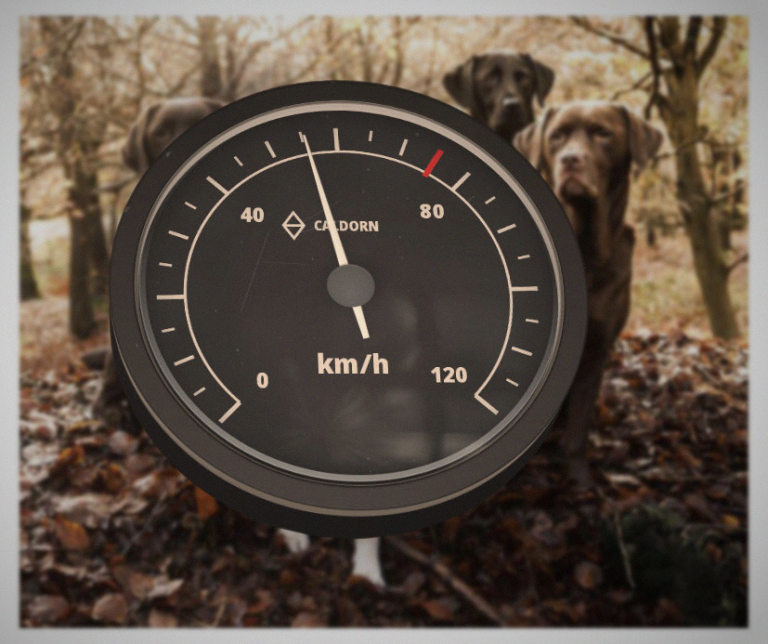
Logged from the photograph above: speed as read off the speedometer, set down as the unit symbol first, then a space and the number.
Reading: km/h 55
